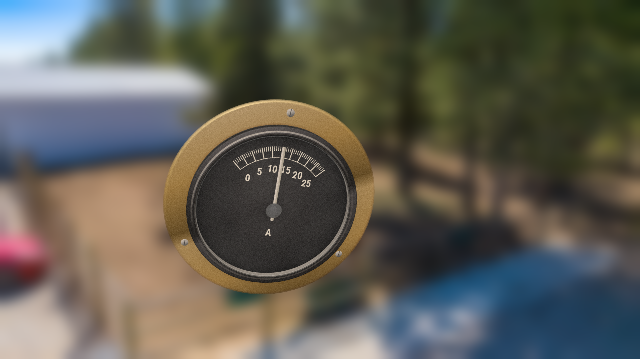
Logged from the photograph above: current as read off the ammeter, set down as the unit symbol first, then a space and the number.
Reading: A 12.5
